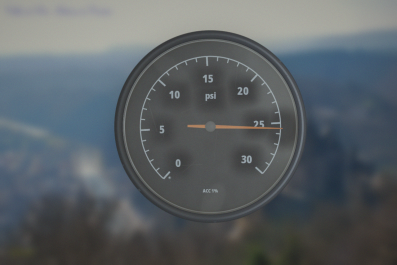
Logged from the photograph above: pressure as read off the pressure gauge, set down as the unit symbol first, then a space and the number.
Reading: psi 25.5
